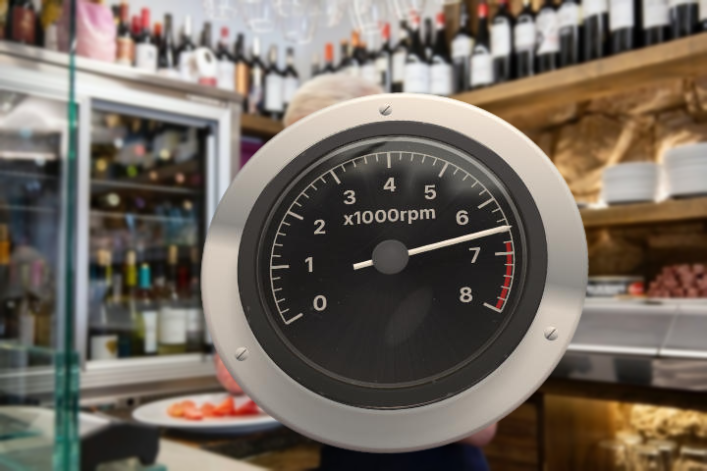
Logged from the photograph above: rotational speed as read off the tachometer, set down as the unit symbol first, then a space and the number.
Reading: rpm 6600
